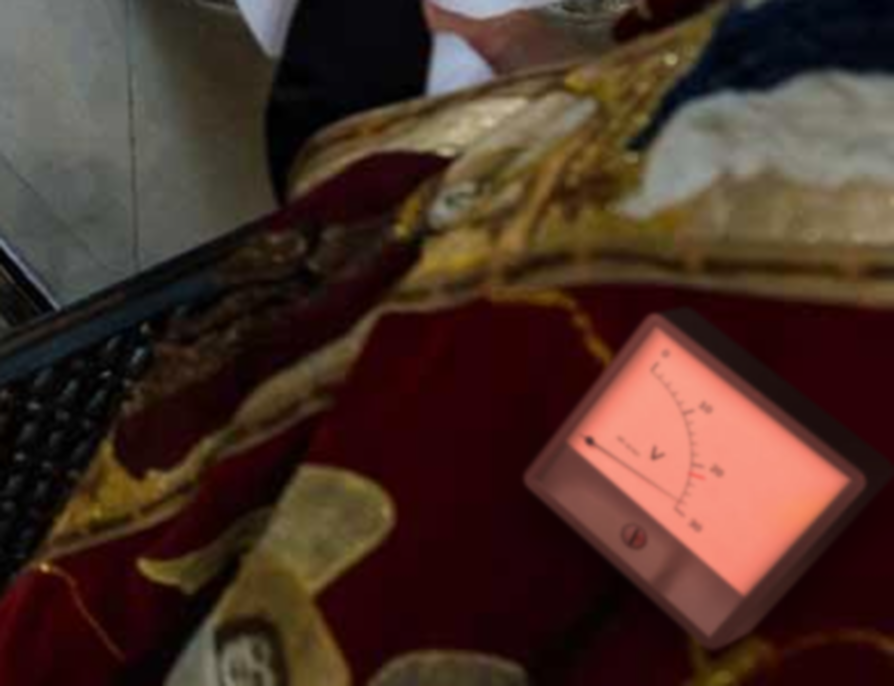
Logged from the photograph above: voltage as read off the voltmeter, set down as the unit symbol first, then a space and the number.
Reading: V 28
